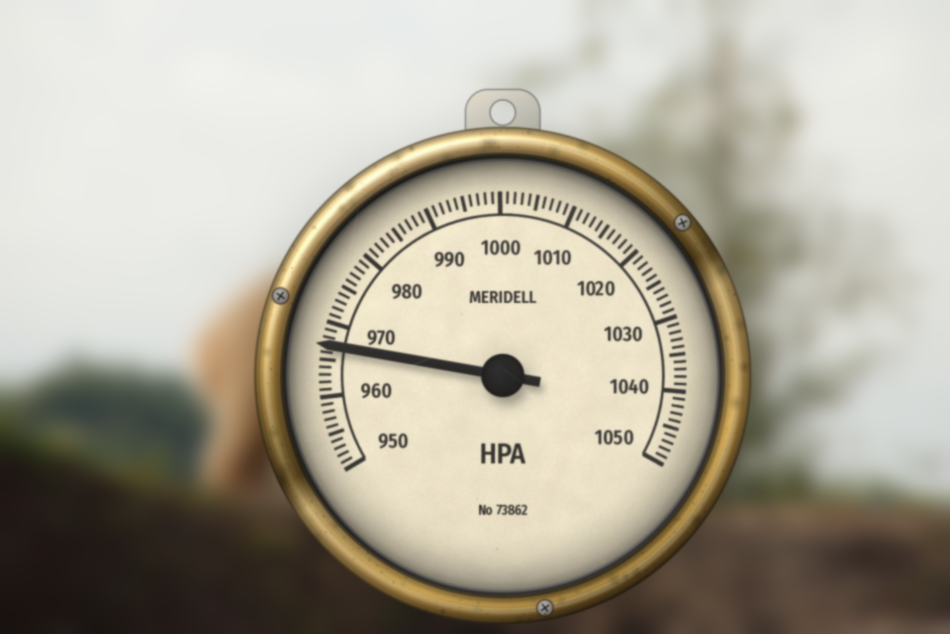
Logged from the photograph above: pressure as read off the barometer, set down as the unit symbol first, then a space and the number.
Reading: hPa 967
